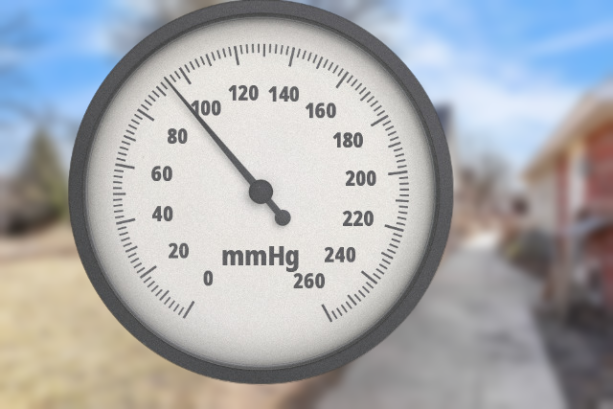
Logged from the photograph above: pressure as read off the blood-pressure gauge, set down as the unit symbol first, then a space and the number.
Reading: mmHg 94
